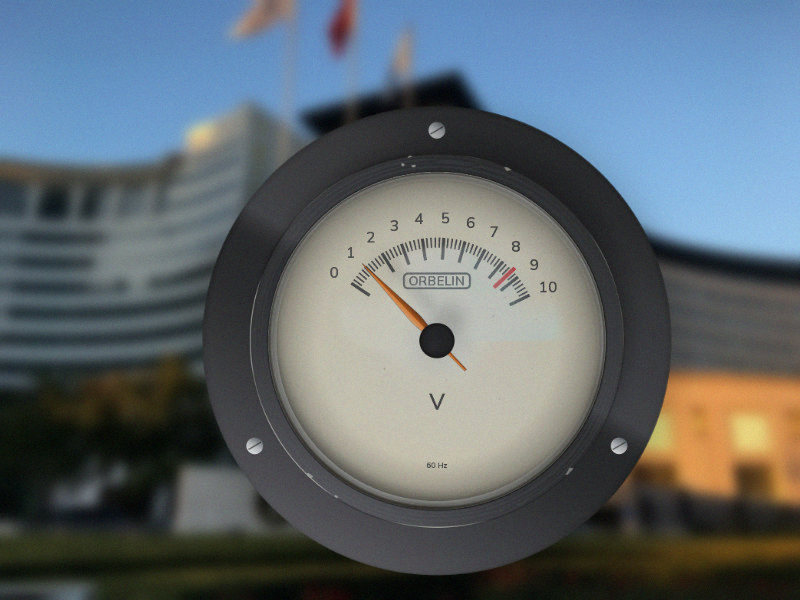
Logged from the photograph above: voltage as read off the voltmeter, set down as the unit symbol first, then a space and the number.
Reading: V 1
